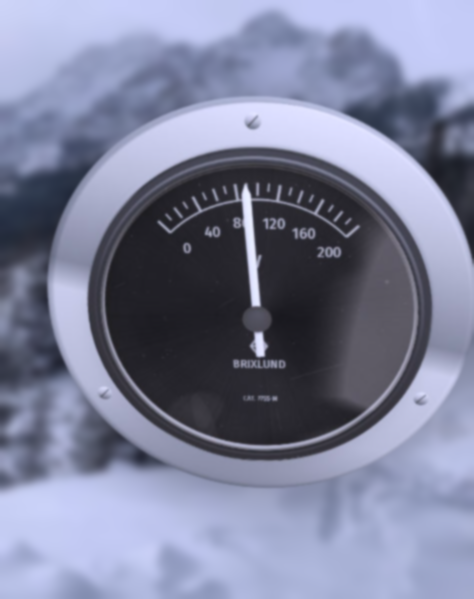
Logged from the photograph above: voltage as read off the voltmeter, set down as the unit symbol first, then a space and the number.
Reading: V 90
